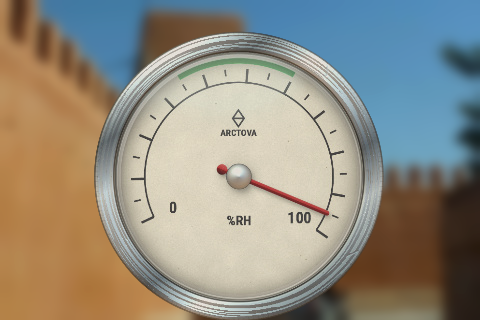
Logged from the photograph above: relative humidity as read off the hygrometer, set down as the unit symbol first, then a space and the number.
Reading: % 95
